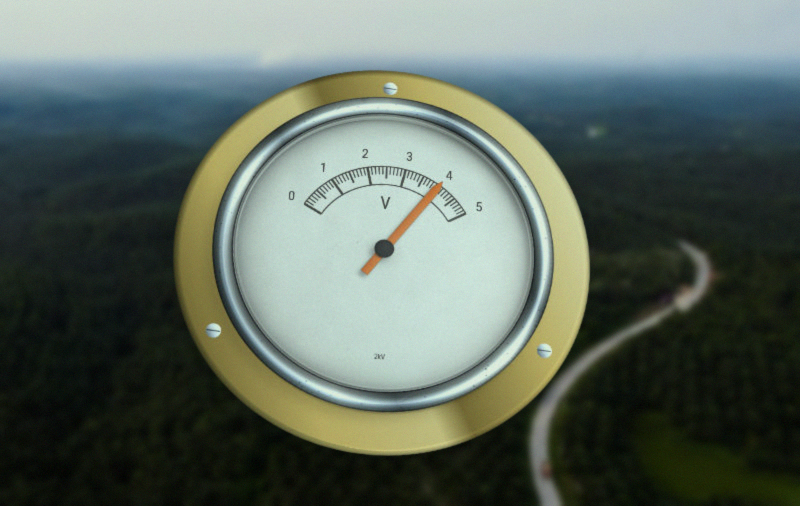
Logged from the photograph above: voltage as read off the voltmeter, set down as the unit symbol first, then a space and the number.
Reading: V 4
